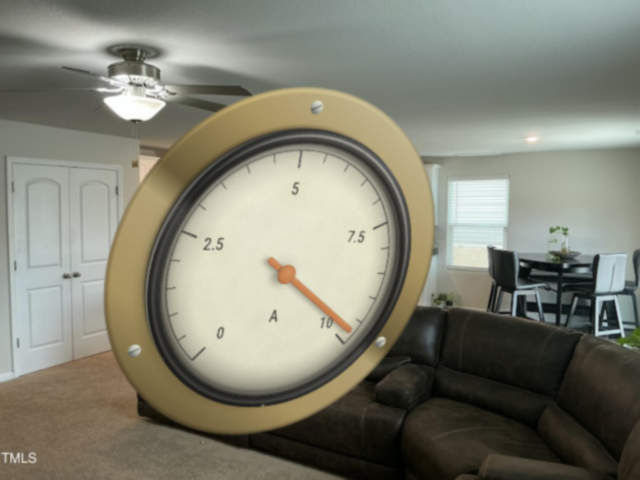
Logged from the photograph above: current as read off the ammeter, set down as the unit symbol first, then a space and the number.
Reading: A 9.75
